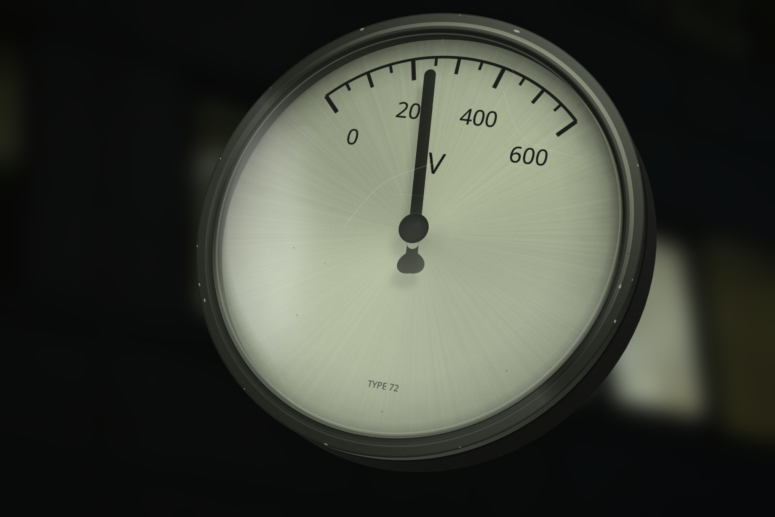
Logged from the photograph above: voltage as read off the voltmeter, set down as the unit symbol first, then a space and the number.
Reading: V 250
